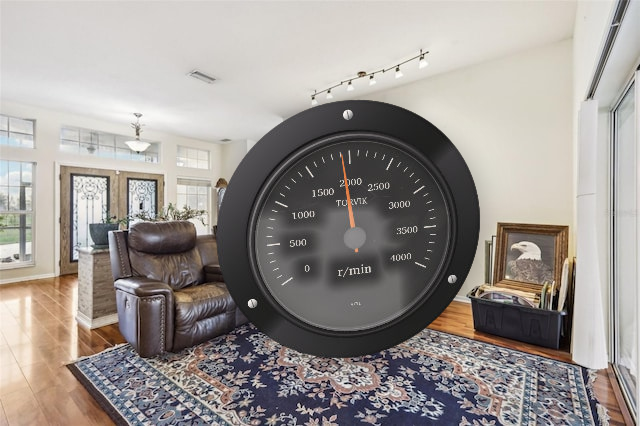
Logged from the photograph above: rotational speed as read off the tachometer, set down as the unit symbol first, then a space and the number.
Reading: rpm 1900
